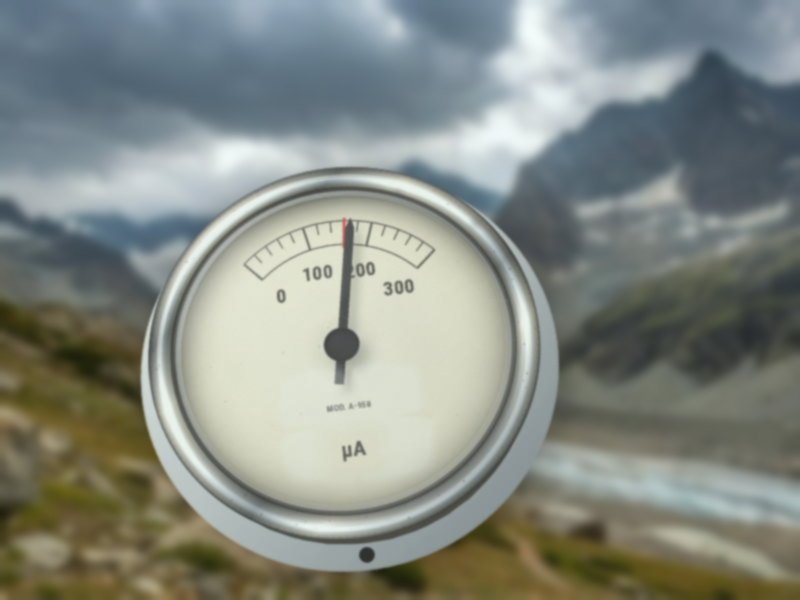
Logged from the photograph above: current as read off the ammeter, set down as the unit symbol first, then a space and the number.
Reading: µA 170
